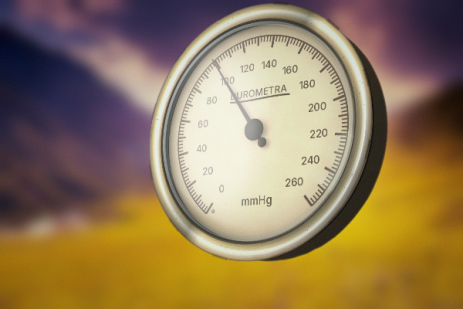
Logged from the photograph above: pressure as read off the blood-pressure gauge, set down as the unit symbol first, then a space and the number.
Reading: mmHg 100
